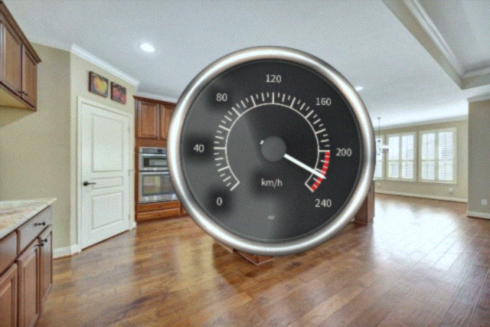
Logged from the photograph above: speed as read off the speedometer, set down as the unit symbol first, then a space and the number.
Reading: km/h 225
